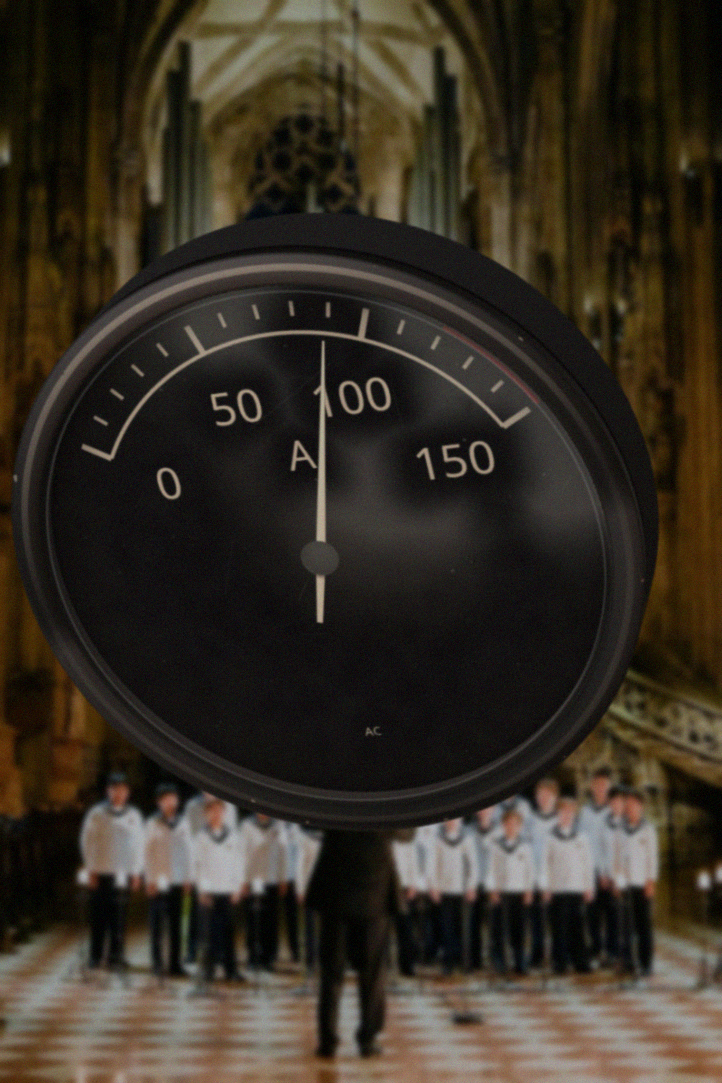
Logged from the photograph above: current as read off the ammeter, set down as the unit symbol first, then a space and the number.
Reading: A 90
